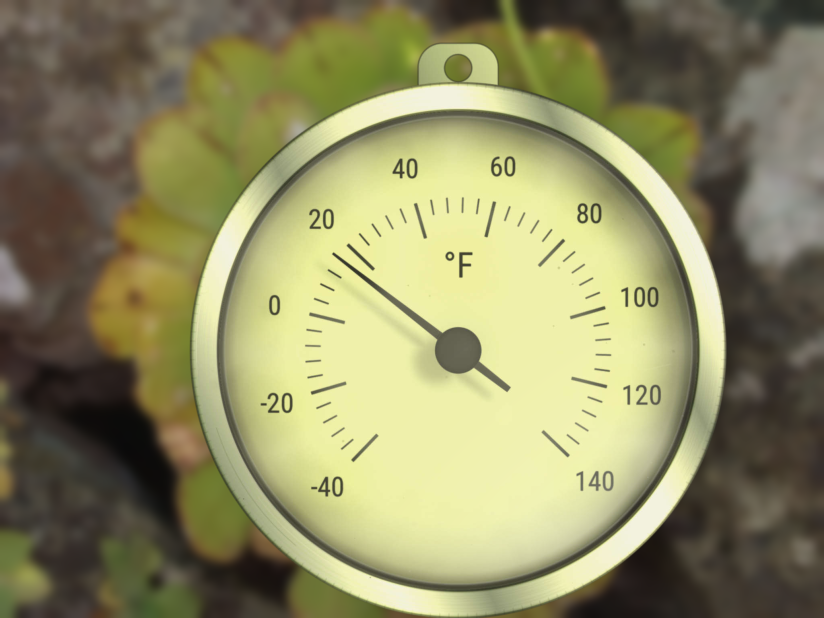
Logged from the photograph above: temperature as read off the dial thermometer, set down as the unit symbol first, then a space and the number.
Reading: °F 16
